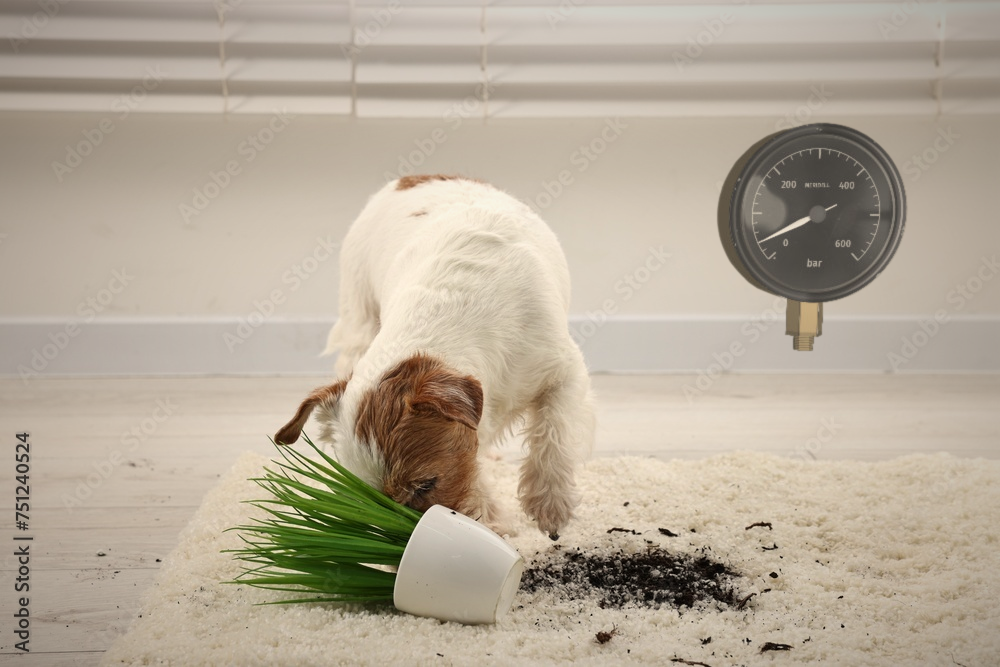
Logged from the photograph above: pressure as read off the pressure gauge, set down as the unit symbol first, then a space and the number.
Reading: bar 40
